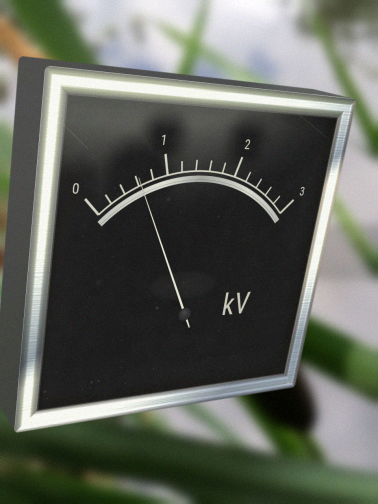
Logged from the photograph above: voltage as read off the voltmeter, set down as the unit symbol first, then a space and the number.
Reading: kV 0.6
